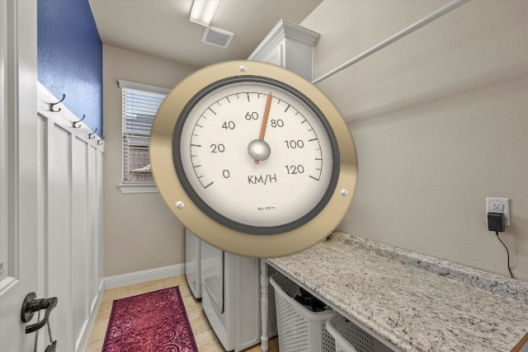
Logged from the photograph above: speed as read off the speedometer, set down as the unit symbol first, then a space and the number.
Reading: km/h 70
